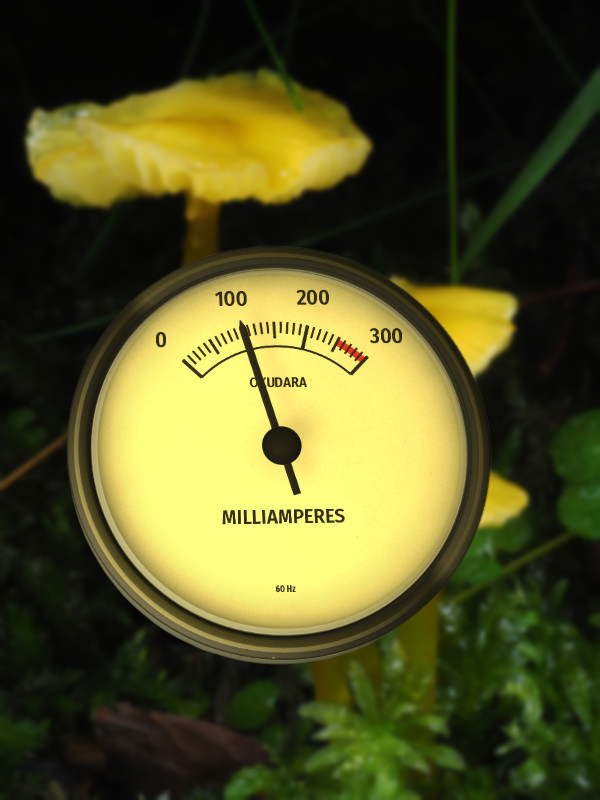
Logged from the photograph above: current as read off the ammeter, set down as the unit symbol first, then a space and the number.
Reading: mA 100
